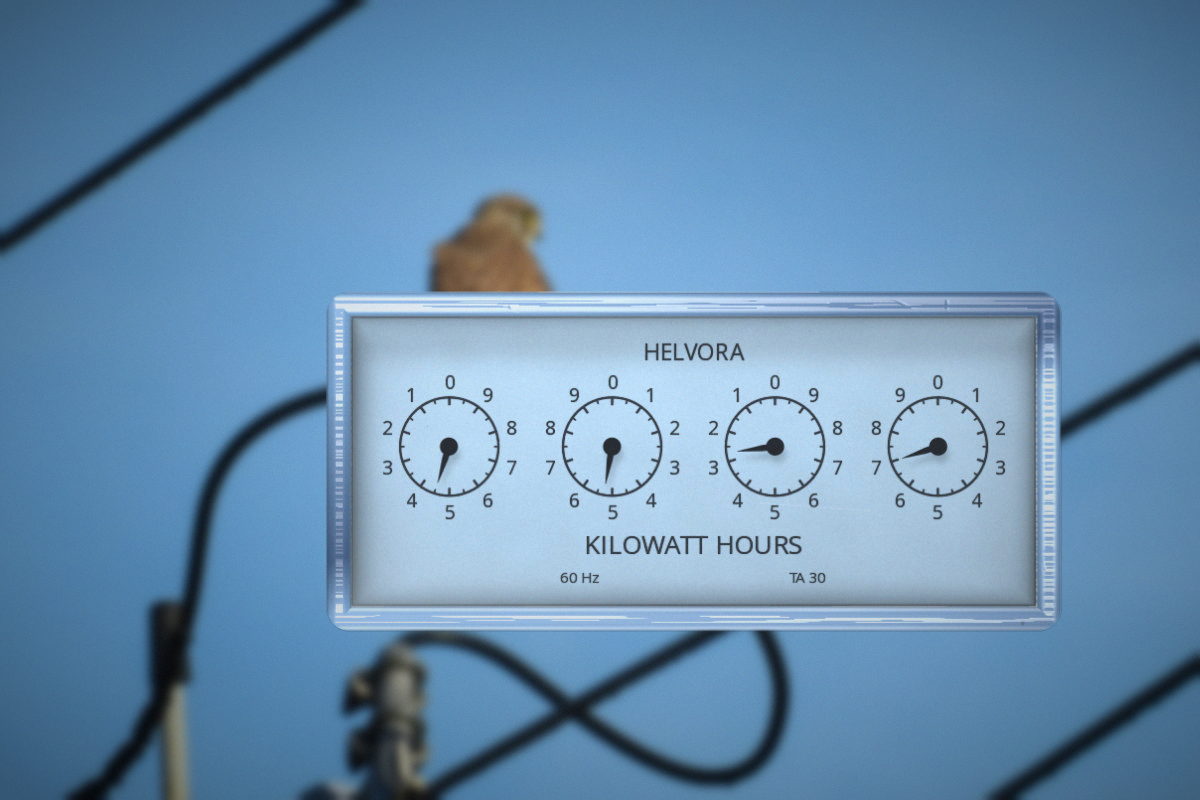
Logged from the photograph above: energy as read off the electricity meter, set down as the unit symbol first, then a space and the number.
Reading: kWh 4527
